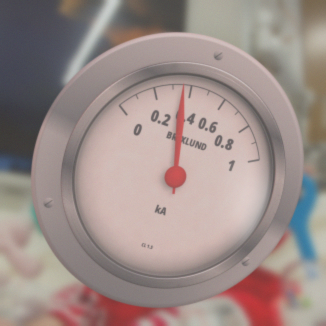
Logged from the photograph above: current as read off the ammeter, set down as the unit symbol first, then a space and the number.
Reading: kA 0.35
